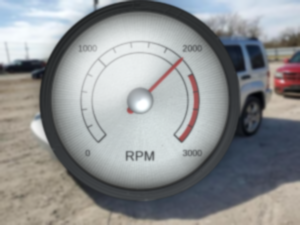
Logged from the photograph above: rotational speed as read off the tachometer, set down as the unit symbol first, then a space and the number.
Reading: rpm 2000
